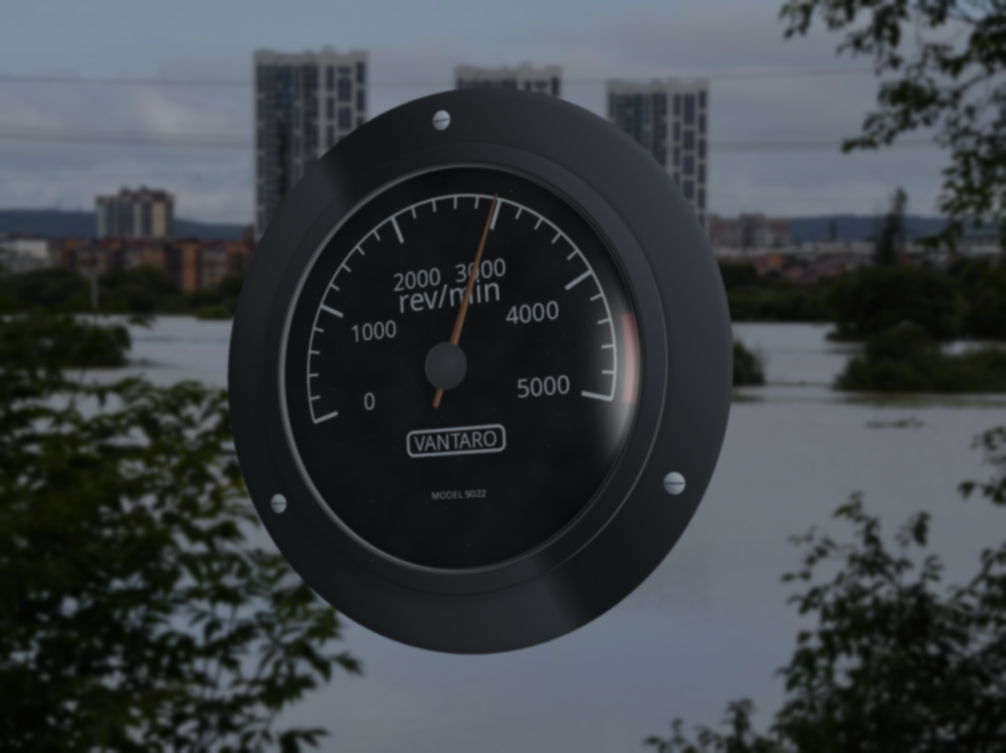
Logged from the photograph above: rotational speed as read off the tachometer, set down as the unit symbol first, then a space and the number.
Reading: rpm 3000
